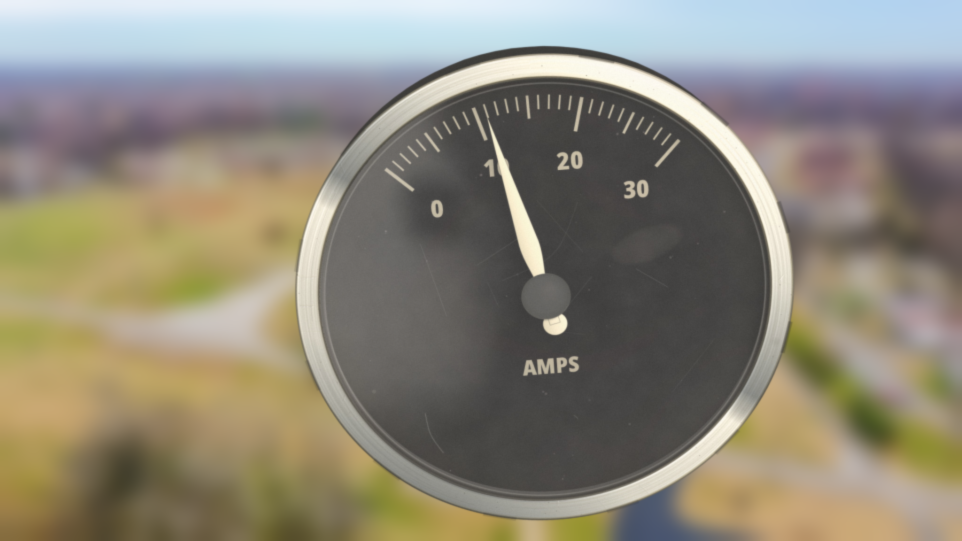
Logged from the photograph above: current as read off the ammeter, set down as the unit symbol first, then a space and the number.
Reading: A 11
